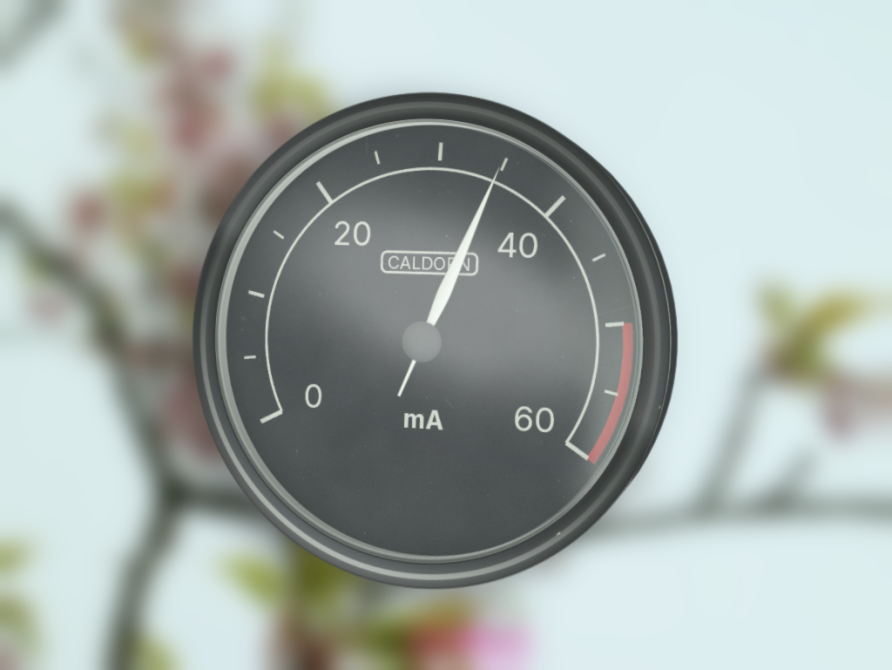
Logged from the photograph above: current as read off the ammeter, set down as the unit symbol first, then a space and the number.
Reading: mA 35
